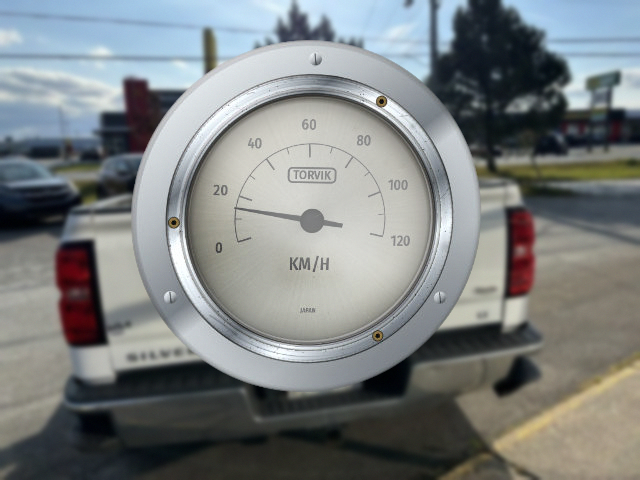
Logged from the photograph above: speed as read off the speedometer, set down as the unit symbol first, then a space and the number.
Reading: km/h 15
